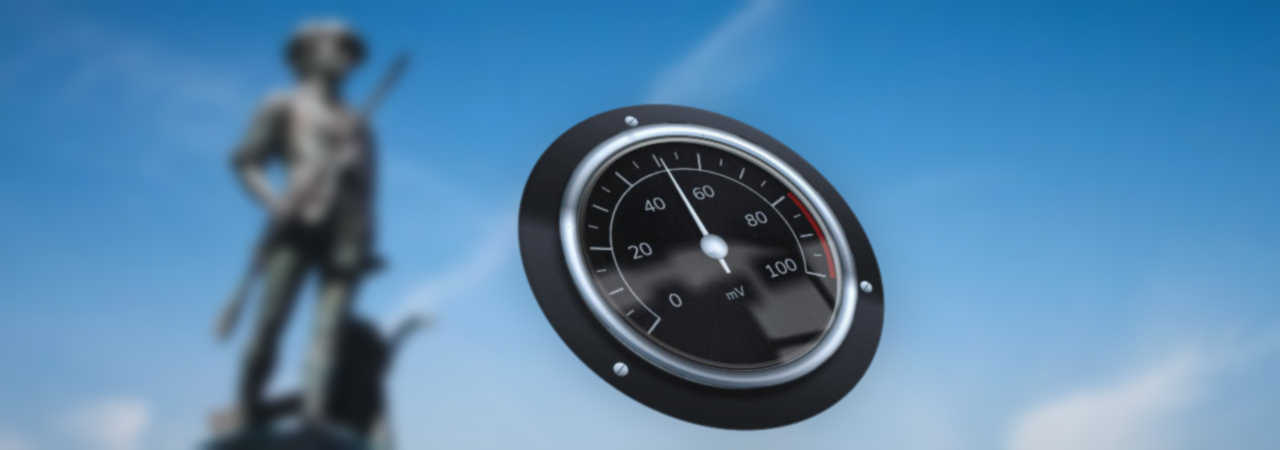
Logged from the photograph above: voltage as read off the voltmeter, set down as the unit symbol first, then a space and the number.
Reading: mV 50
